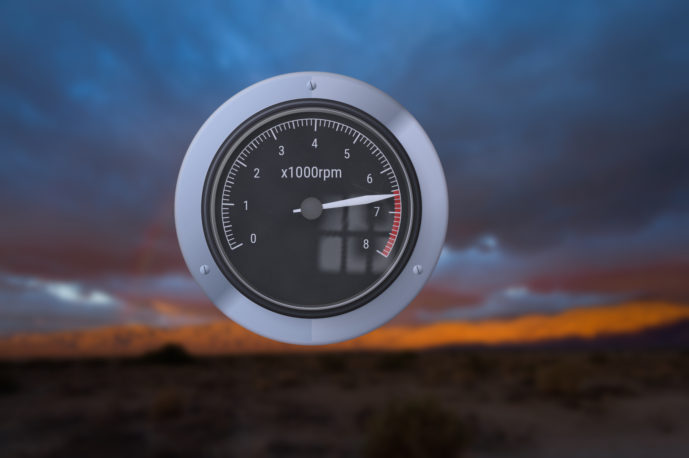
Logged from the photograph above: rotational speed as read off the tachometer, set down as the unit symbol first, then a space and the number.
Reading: rpm 6600
